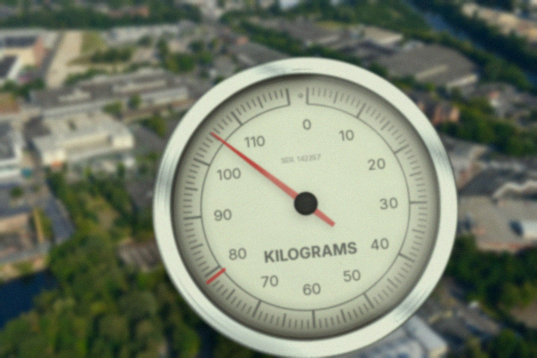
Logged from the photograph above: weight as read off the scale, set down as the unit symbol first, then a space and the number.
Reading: kg 105
